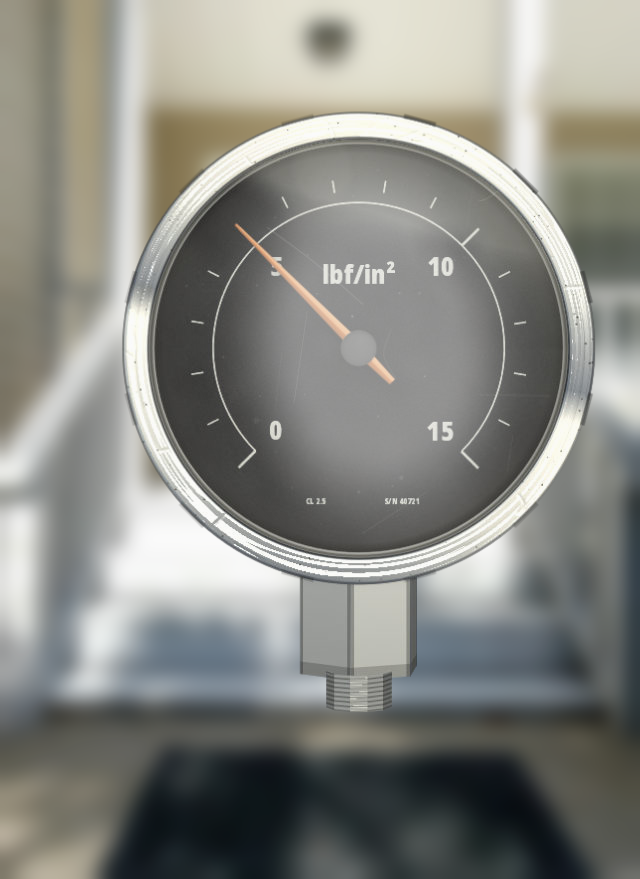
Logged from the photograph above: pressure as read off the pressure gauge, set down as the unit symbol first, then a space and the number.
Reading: psi 5
